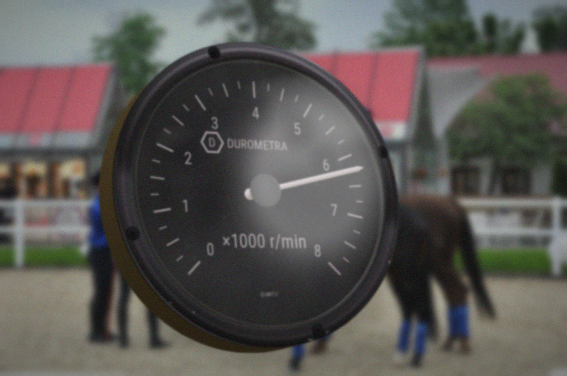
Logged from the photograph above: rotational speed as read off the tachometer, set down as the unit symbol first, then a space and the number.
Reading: rpm 6250
